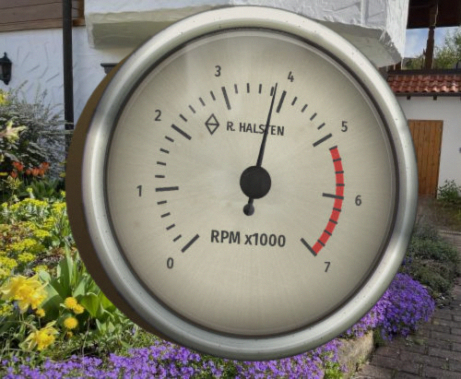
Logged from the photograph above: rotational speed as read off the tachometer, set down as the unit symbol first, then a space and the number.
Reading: rpm 3800
